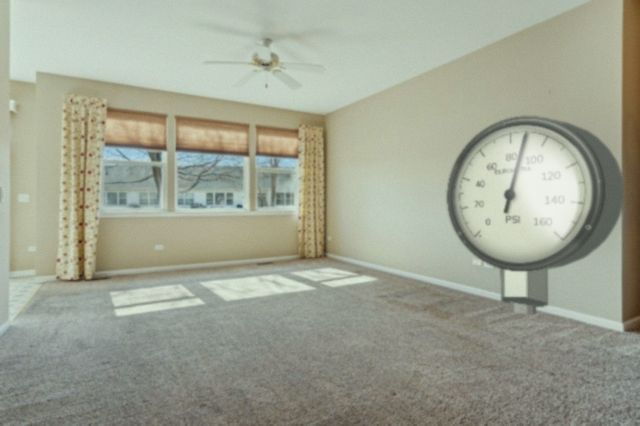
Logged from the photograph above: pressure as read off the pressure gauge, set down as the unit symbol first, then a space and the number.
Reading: psi 90
